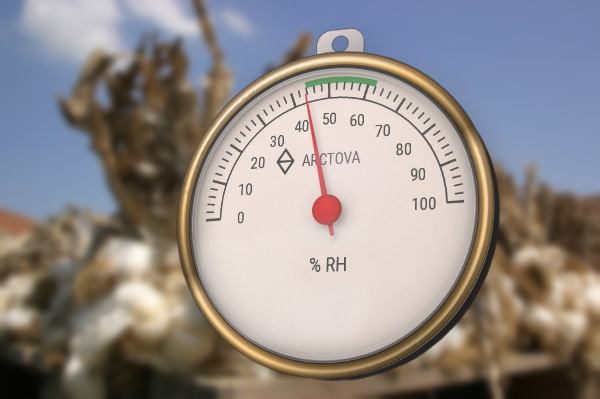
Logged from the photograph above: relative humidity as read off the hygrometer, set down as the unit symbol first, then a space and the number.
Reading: % 44
